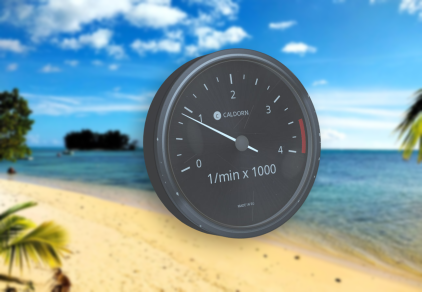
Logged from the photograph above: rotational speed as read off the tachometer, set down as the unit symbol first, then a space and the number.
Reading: rpm 875
